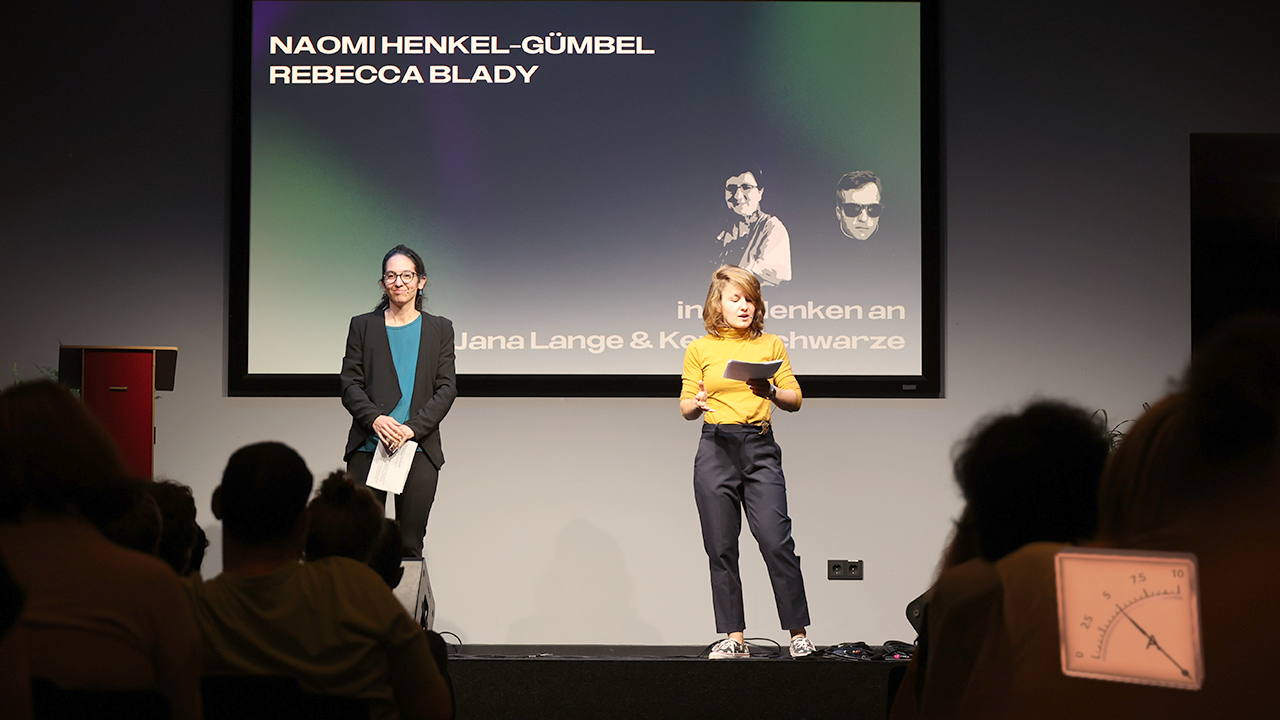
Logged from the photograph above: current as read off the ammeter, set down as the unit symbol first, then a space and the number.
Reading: A 5
